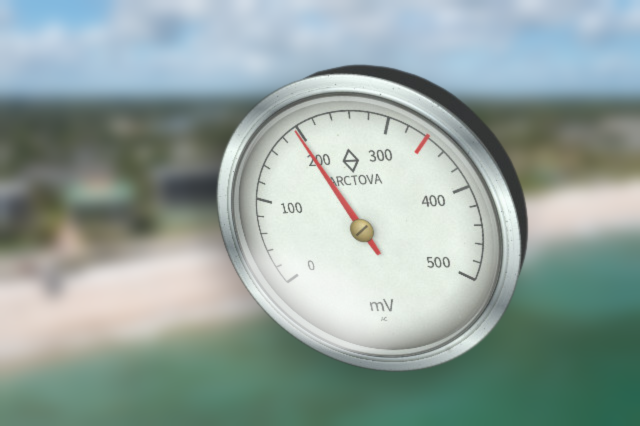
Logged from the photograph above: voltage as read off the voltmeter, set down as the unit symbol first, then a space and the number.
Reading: mV 200
